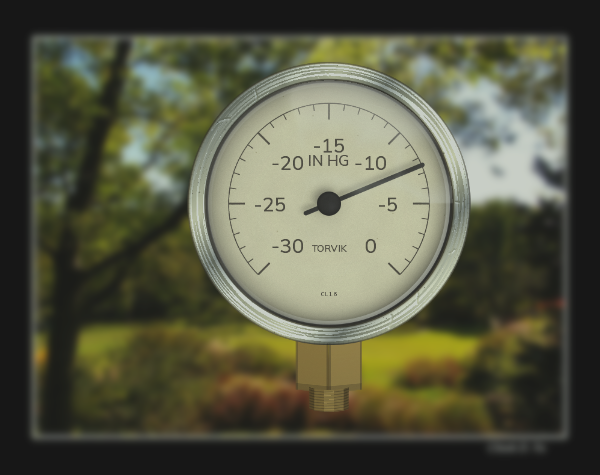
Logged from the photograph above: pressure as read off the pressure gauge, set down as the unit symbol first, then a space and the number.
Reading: inHg -7.5
